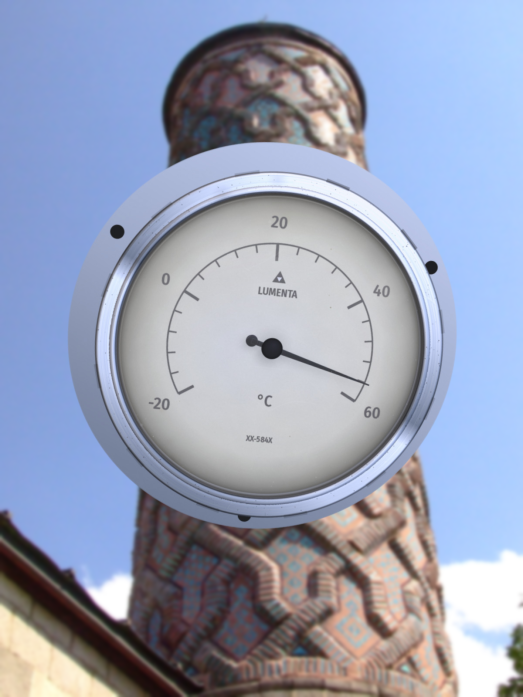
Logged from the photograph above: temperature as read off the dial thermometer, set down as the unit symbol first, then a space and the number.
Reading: °C 56
